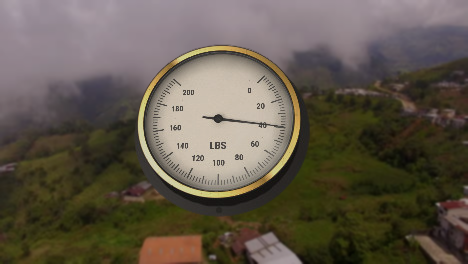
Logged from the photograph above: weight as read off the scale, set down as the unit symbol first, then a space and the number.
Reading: lb 40
